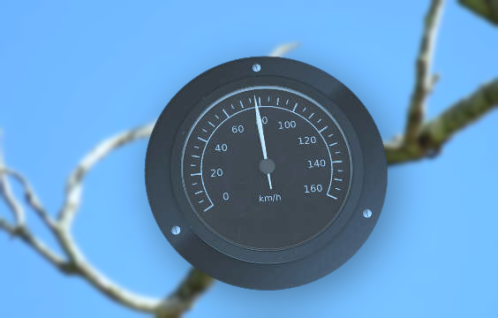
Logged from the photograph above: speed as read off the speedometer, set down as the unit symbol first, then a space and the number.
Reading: km/h 77.5
